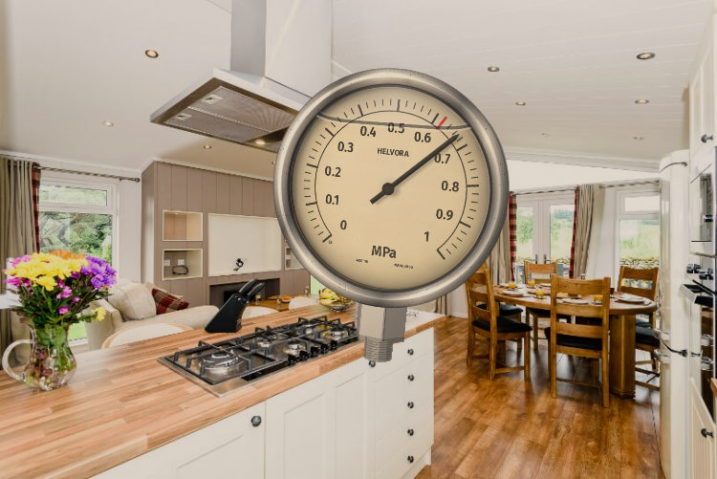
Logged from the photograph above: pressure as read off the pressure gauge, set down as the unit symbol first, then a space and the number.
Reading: MPa 0.67
